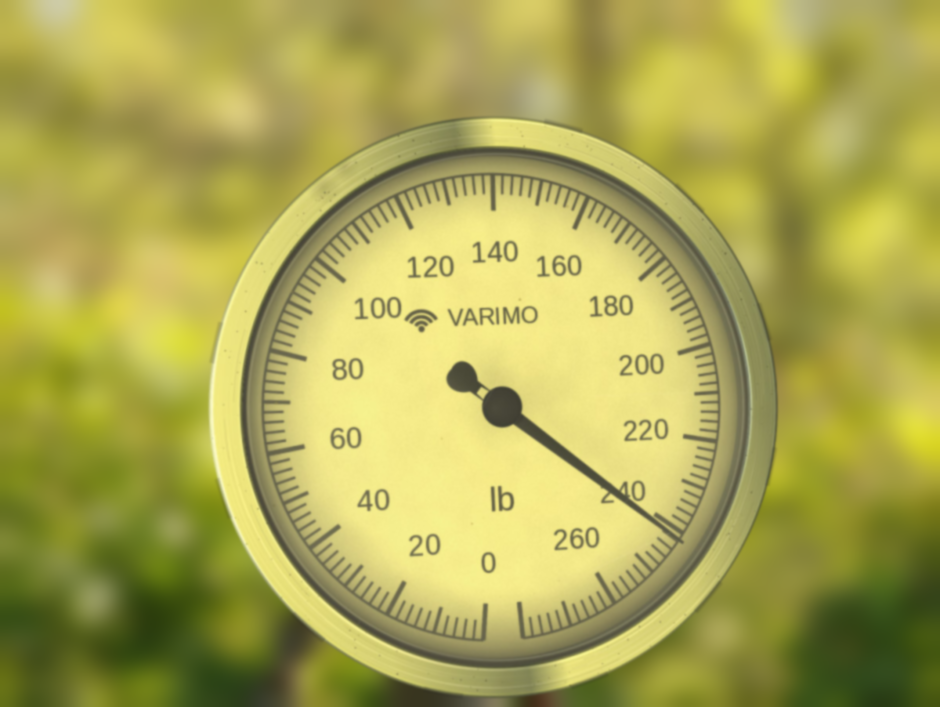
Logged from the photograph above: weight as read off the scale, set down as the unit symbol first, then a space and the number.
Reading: lb 242
